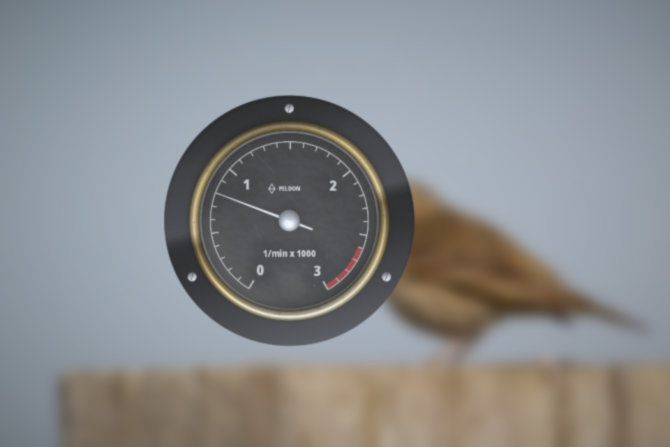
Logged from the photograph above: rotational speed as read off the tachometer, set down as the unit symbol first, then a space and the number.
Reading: rpm 800
